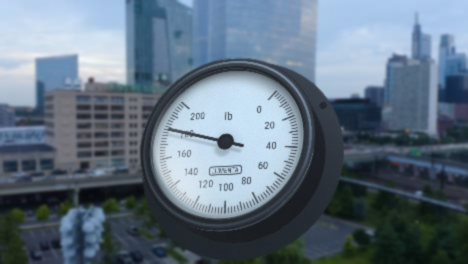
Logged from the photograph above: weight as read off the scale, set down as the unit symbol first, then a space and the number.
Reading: lb 180
